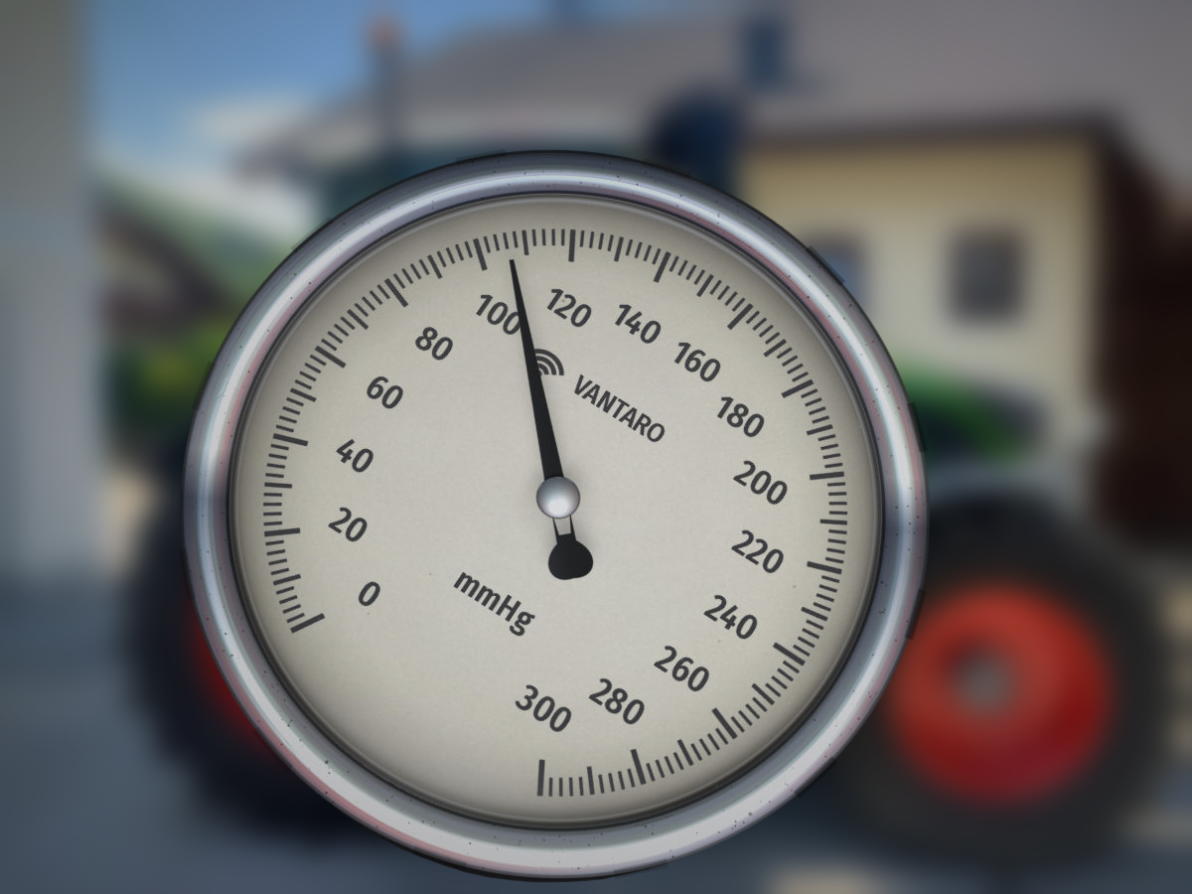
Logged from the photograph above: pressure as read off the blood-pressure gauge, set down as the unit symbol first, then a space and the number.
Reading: mmHg 106
